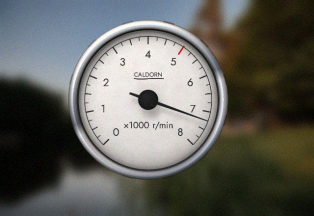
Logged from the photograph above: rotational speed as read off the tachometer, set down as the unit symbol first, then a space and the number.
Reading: rpm 7250
